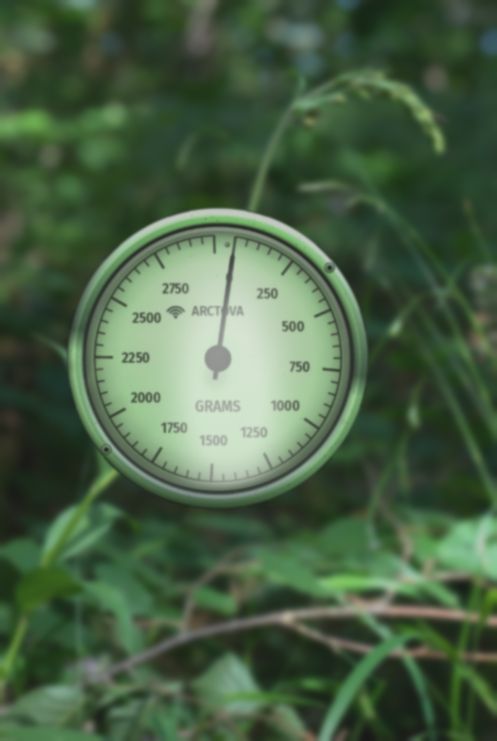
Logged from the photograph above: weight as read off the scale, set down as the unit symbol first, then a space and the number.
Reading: g 0
